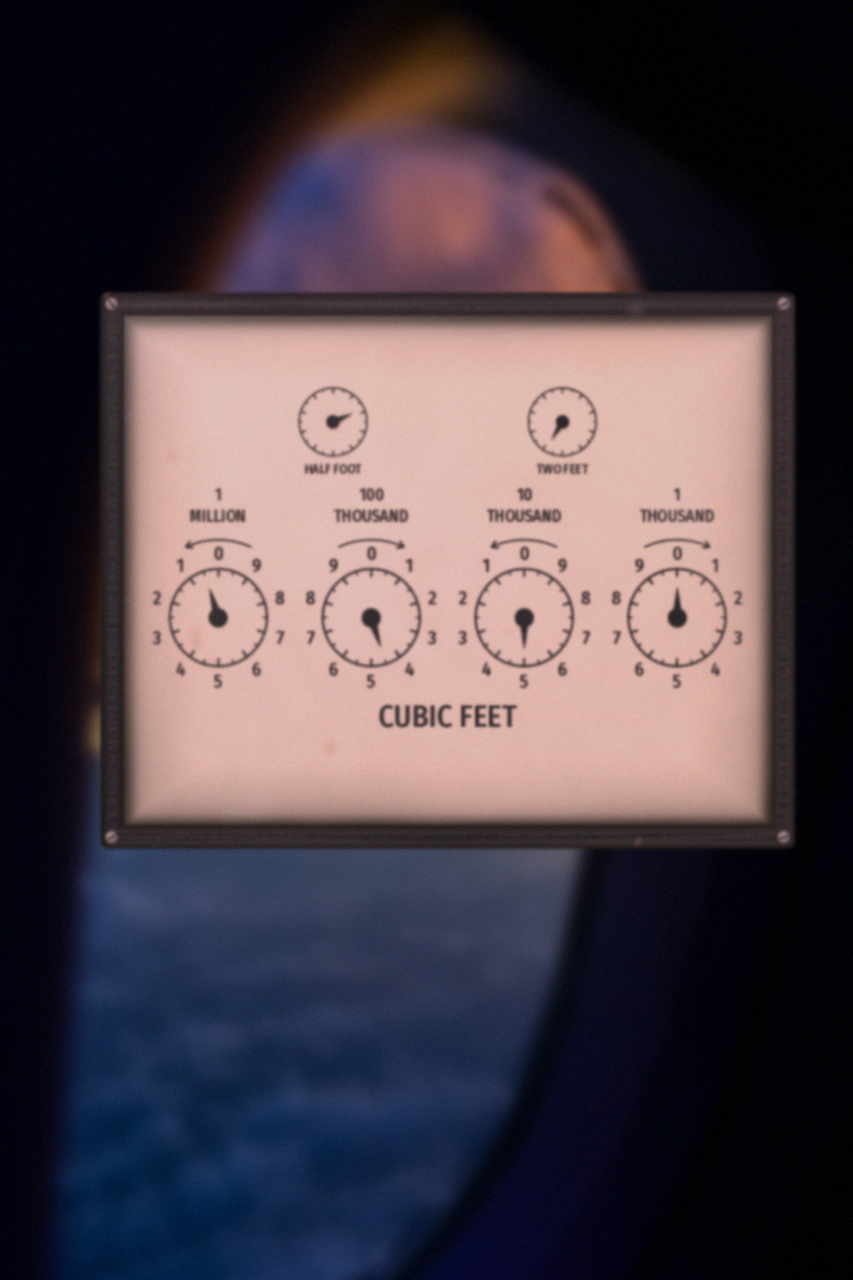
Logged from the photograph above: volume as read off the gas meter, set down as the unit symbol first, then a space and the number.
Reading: ft³ 45000
